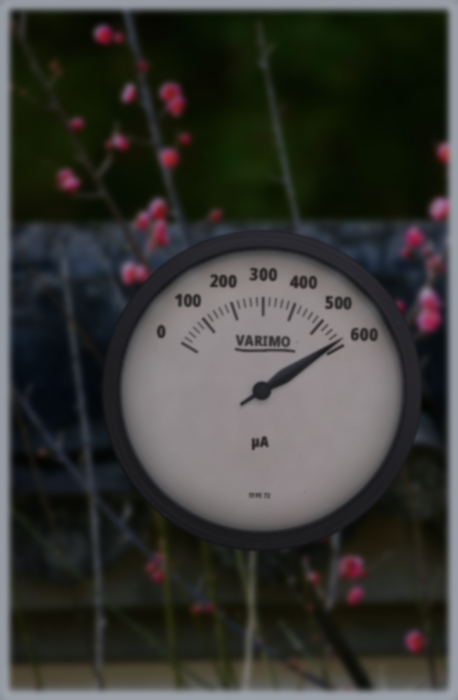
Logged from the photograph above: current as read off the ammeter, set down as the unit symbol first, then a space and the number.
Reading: µA 580
